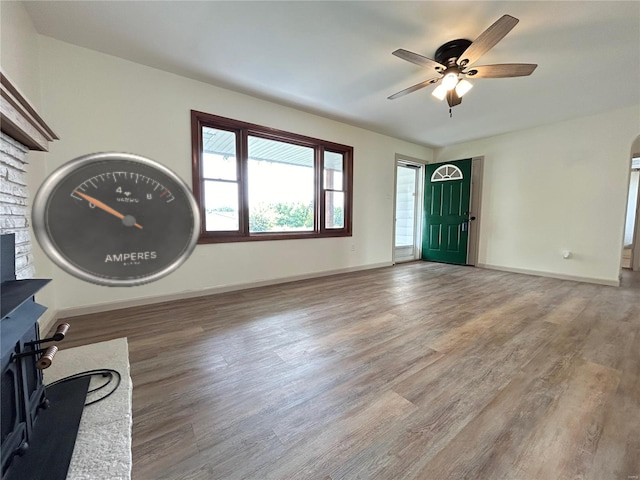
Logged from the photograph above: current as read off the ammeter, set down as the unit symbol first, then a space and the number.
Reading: A 0.5
